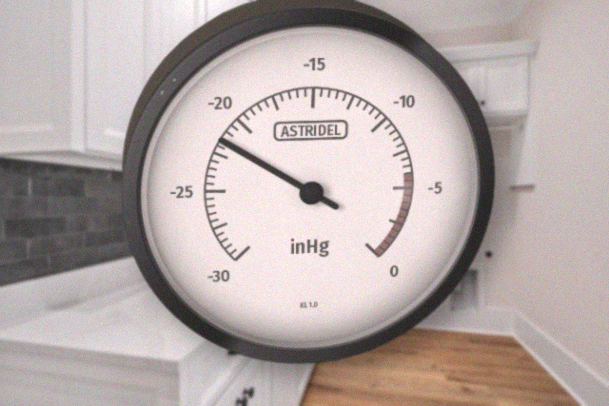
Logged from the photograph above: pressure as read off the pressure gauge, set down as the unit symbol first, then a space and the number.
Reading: inHg -21.5
